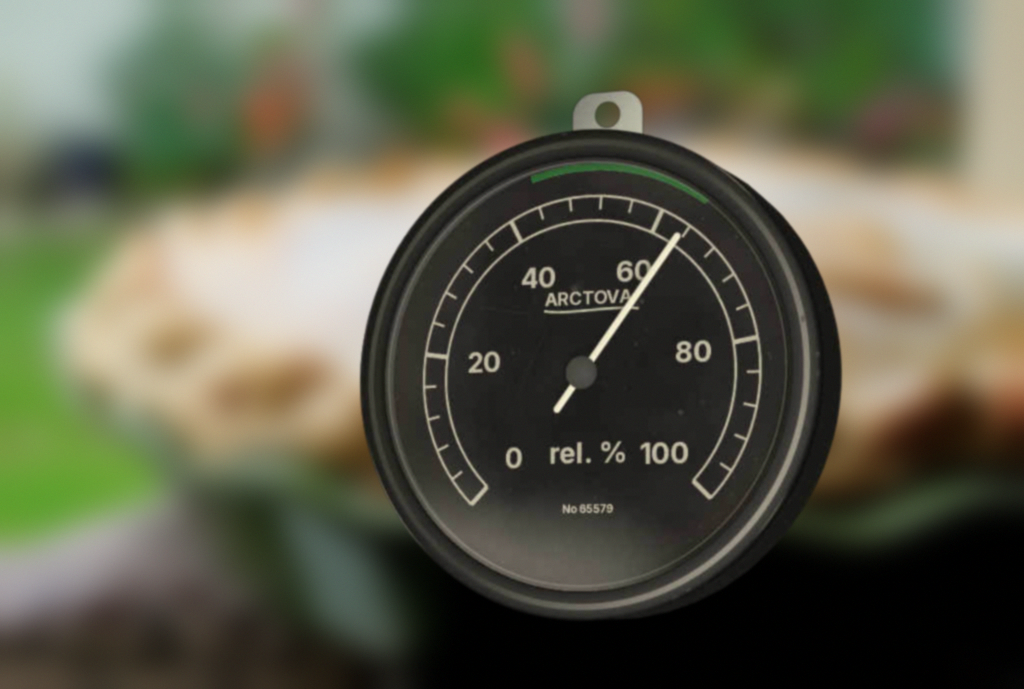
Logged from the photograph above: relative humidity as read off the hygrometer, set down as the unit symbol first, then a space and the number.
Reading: % 64
